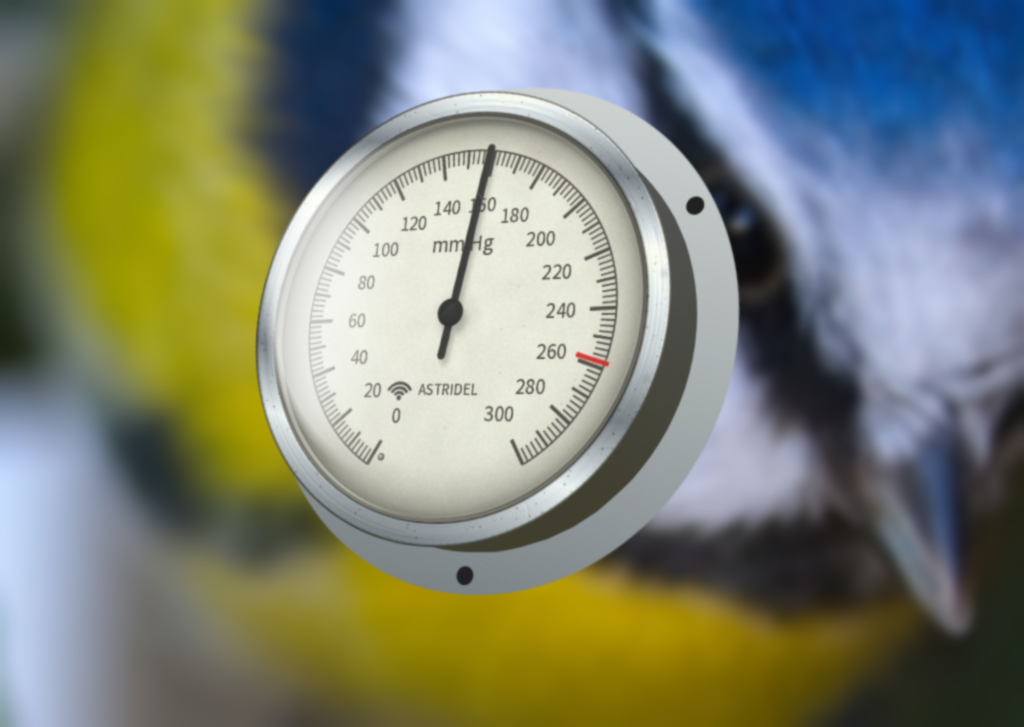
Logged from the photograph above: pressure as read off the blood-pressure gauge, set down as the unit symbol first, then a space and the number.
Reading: mmHg 160
